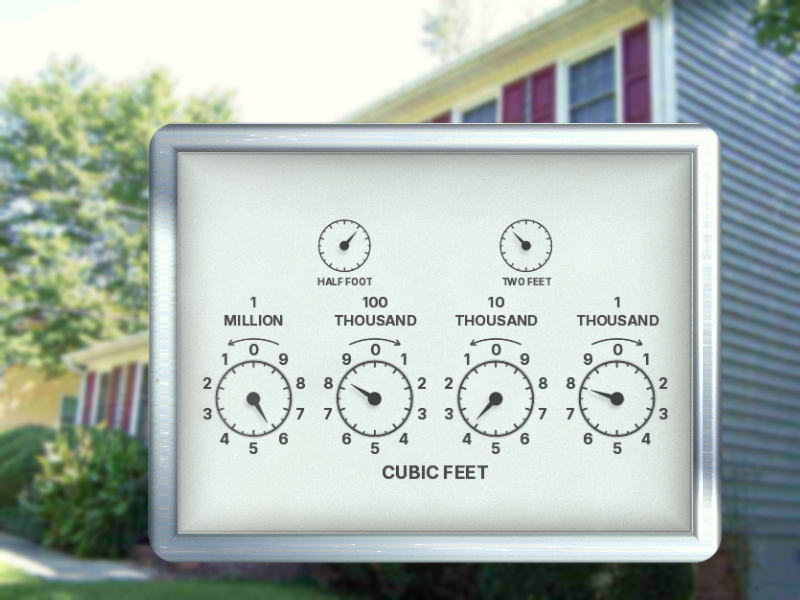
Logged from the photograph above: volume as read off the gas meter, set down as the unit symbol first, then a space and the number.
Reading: ft³ 583800
